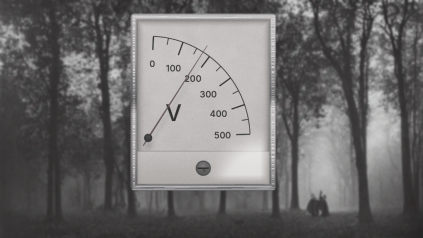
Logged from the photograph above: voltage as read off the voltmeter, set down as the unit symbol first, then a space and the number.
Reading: V 175
